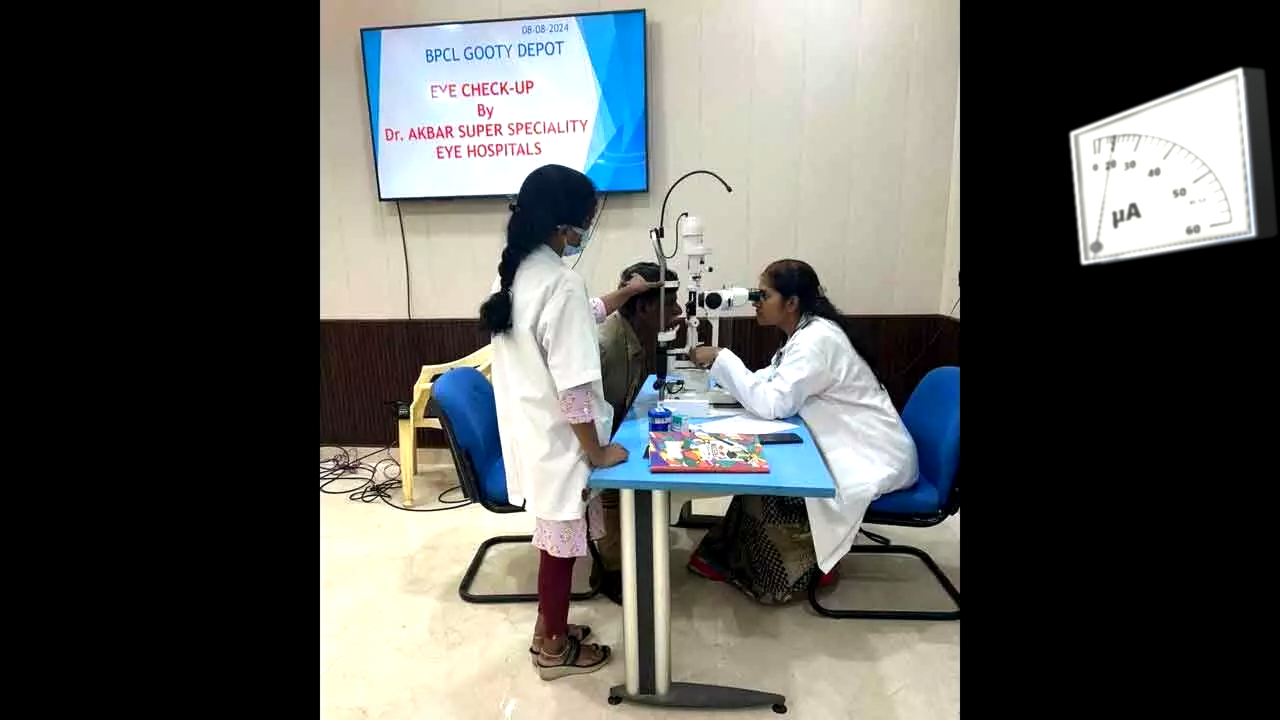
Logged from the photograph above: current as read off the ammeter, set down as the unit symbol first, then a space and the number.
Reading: µA 20
